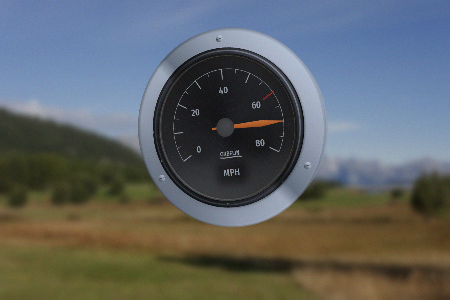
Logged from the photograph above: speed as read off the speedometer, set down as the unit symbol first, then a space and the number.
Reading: mph 70
